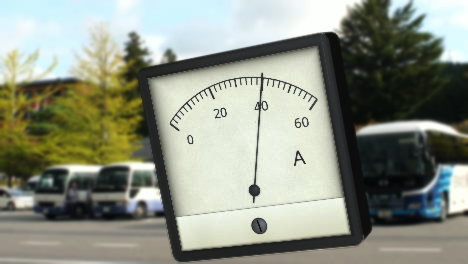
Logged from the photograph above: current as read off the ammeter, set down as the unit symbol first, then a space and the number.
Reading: A 40
